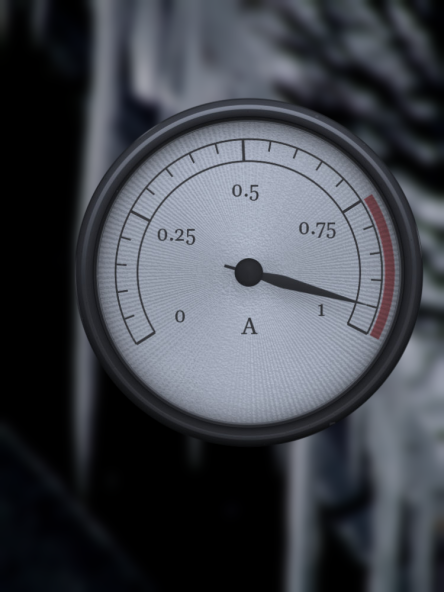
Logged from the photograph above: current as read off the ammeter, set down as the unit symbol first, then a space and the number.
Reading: A 0.95
